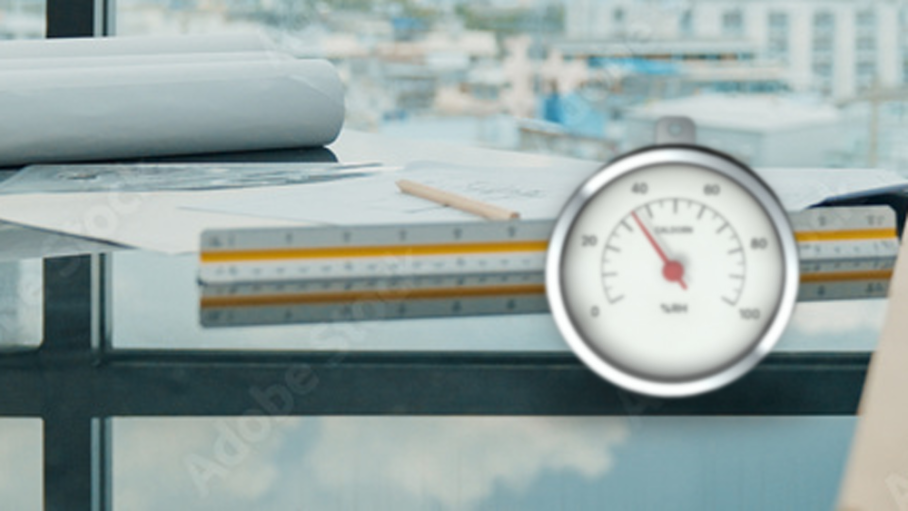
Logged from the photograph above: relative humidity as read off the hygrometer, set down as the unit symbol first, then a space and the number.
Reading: % 35
